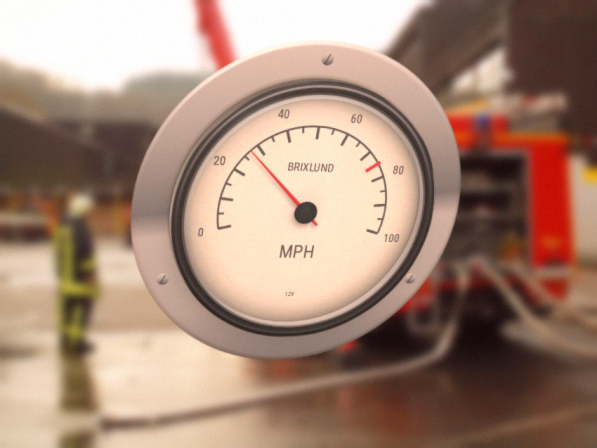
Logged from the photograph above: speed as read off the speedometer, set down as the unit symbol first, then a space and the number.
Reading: mph 27.5
